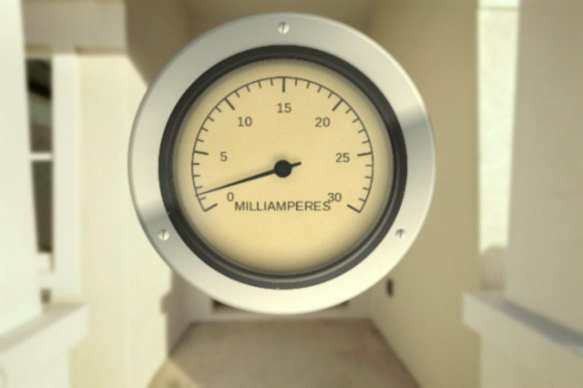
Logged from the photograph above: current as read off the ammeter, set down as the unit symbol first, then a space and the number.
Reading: mA 1.5
